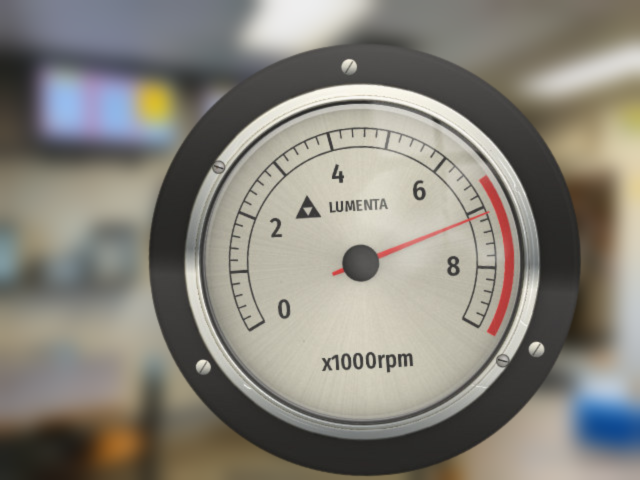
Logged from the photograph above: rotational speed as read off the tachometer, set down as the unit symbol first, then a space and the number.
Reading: rpm 7100
